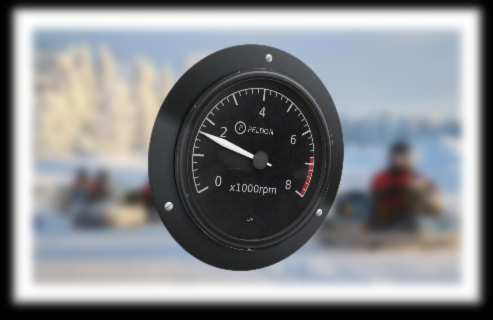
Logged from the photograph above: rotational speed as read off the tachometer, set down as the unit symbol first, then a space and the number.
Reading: rpm 1600
